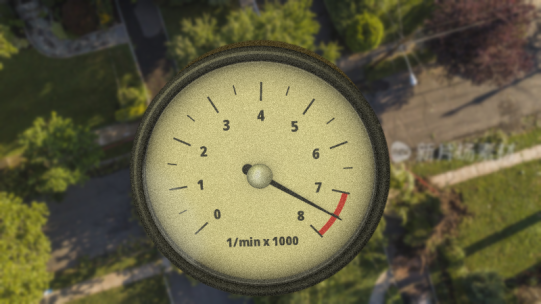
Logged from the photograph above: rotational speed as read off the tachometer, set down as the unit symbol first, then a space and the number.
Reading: rpm 7500
